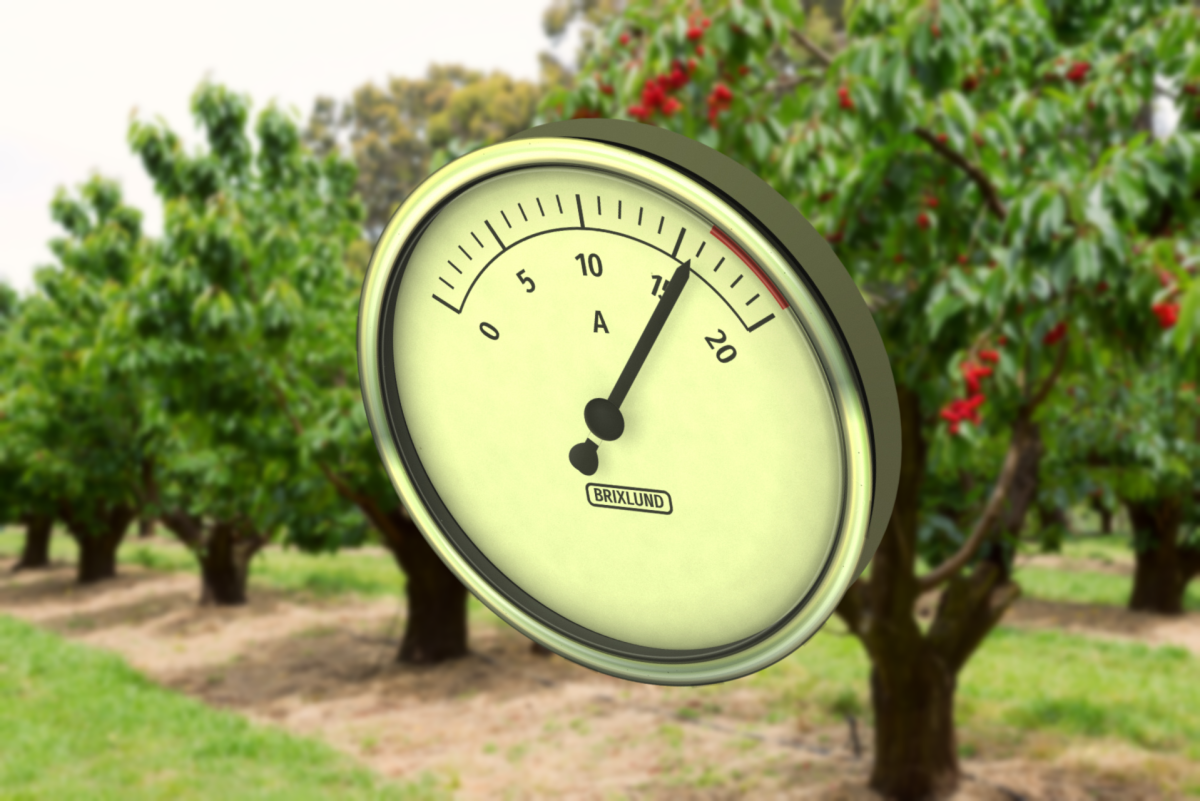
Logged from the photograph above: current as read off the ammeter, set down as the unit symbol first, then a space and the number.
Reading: A 16
